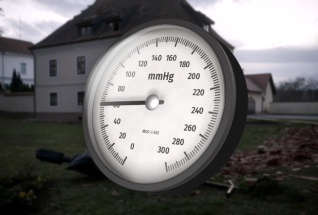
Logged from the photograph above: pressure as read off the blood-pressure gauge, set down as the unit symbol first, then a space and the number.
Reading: mmHg 60
